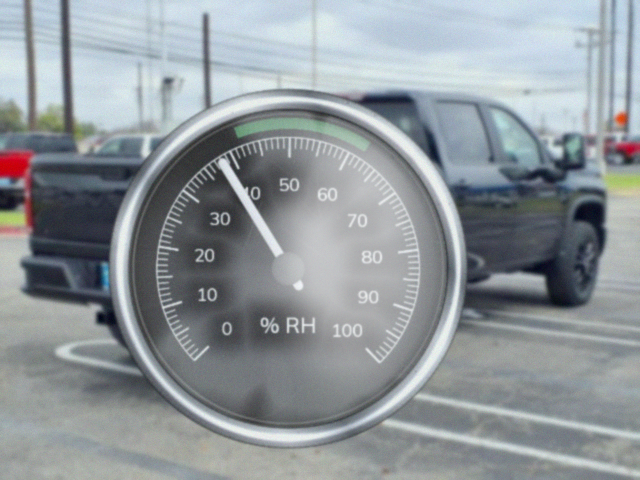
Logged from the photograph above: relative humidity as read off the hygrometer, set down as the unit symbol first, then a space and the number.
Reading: % 38
